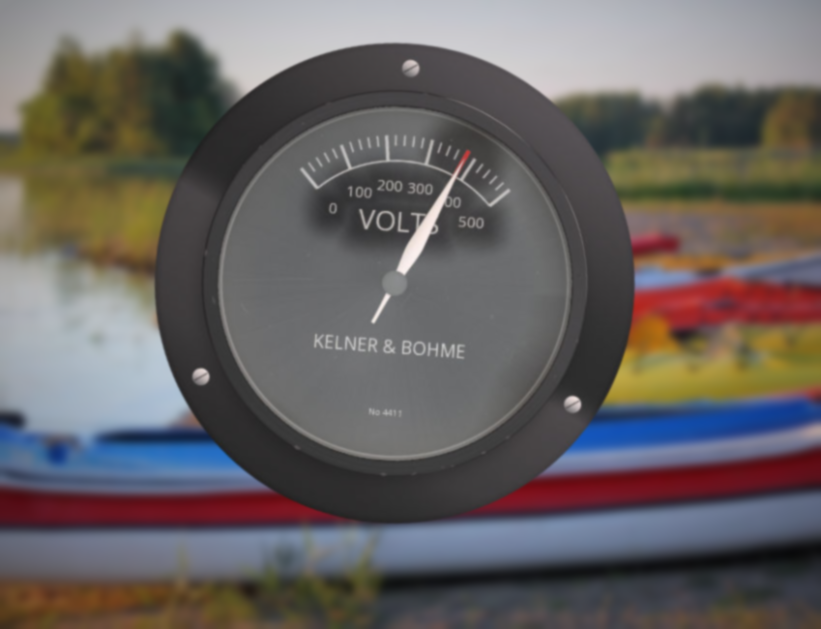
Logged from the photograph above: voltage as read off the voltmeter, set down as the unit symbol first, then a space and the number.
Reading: V 380
